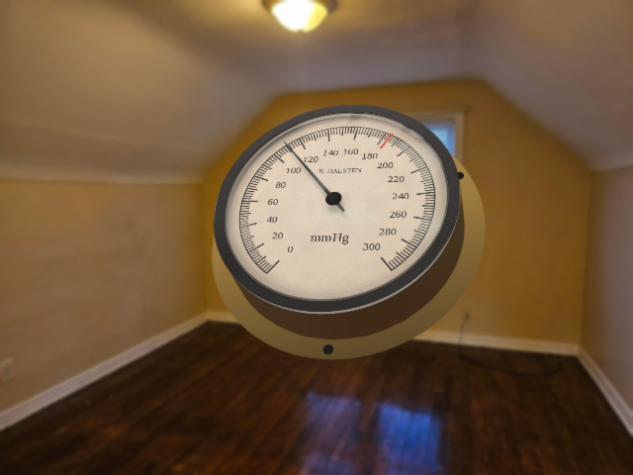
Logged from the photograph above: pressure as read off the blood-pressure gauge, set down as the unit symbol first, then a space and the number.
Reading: mmHg 110
